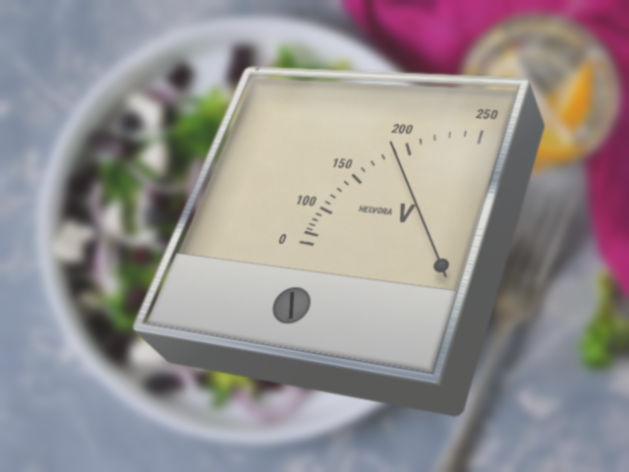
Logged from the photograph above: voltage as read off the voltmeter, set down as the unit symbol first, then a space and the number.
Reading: V 190
